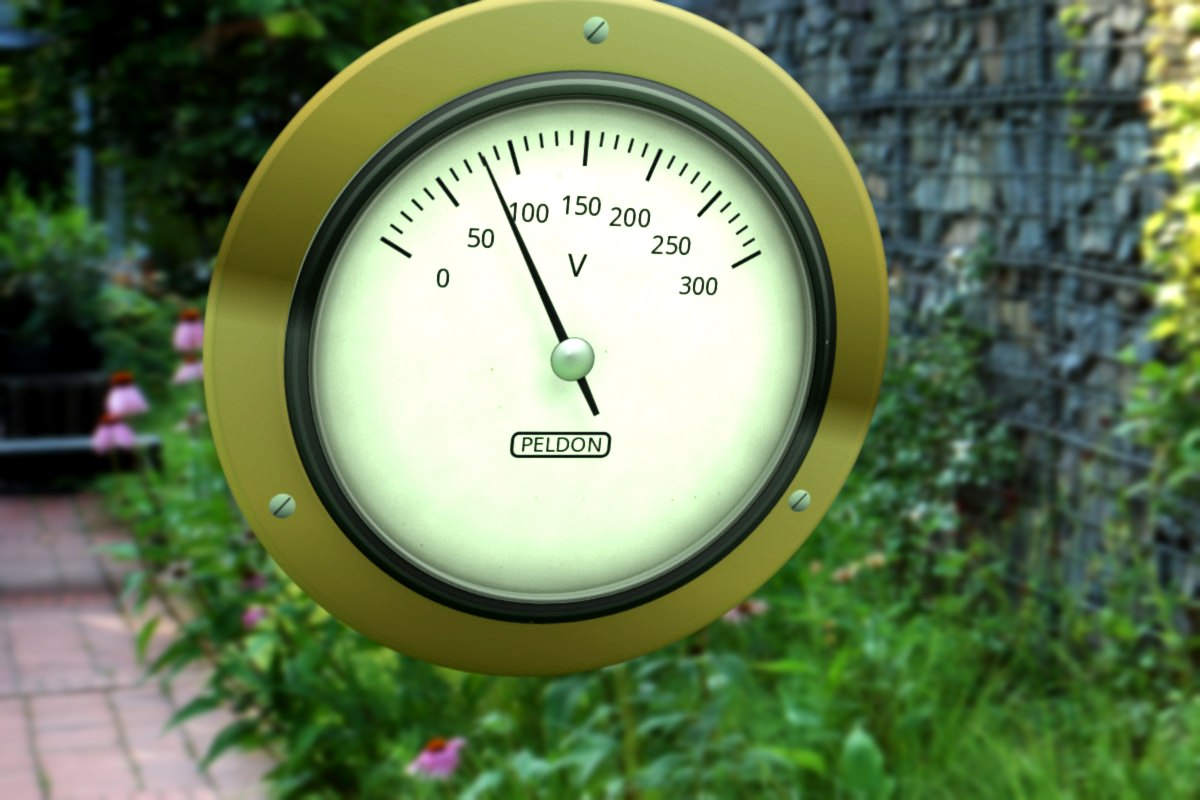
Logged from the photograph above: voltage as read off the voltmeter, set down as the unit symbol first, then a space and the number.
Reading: V 80
